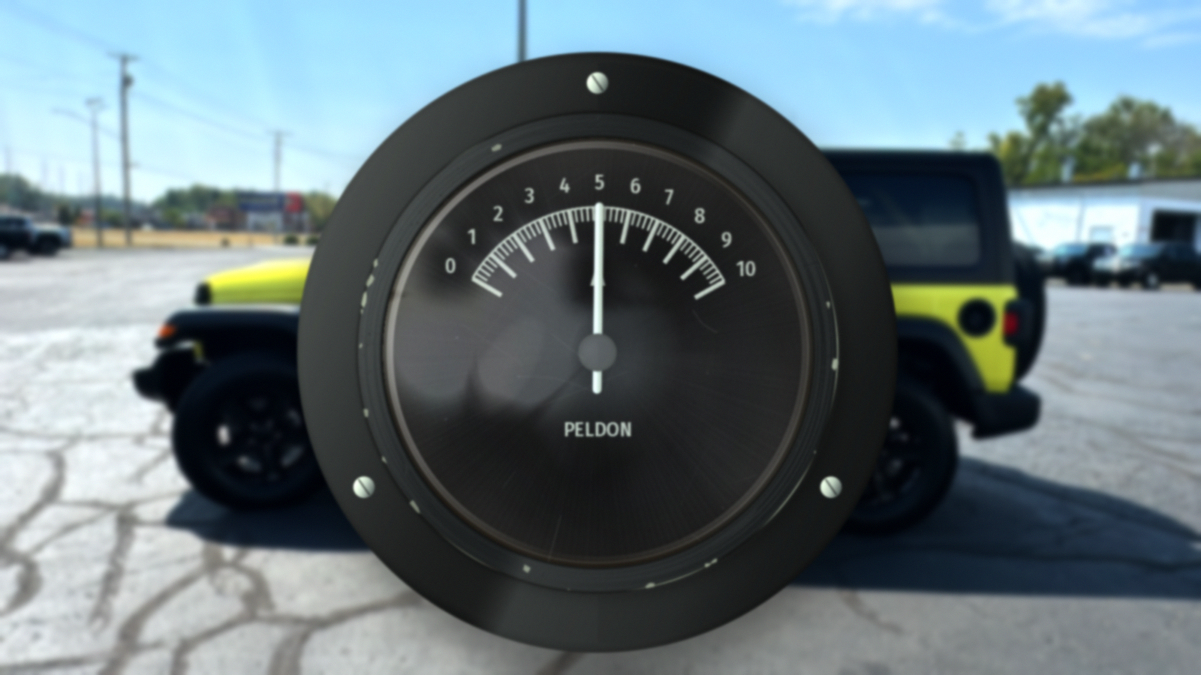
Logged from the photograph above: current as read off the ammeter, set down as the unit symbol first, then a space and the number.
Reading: A 5
